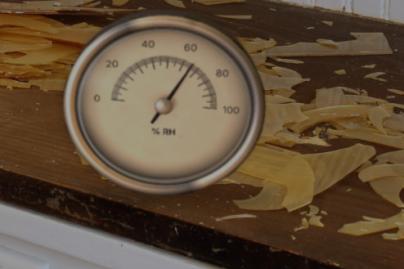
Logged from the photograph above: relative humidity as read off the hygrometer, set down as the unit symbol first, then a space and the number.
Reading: % 65
